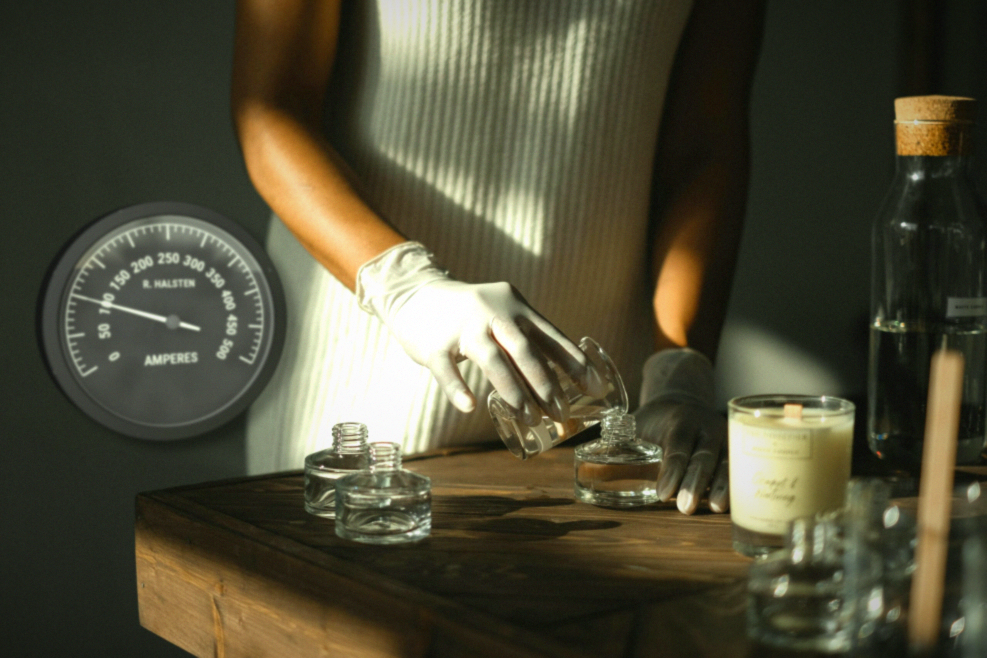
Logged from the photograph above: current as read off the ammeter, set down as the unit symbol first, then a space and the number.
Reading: A 100
